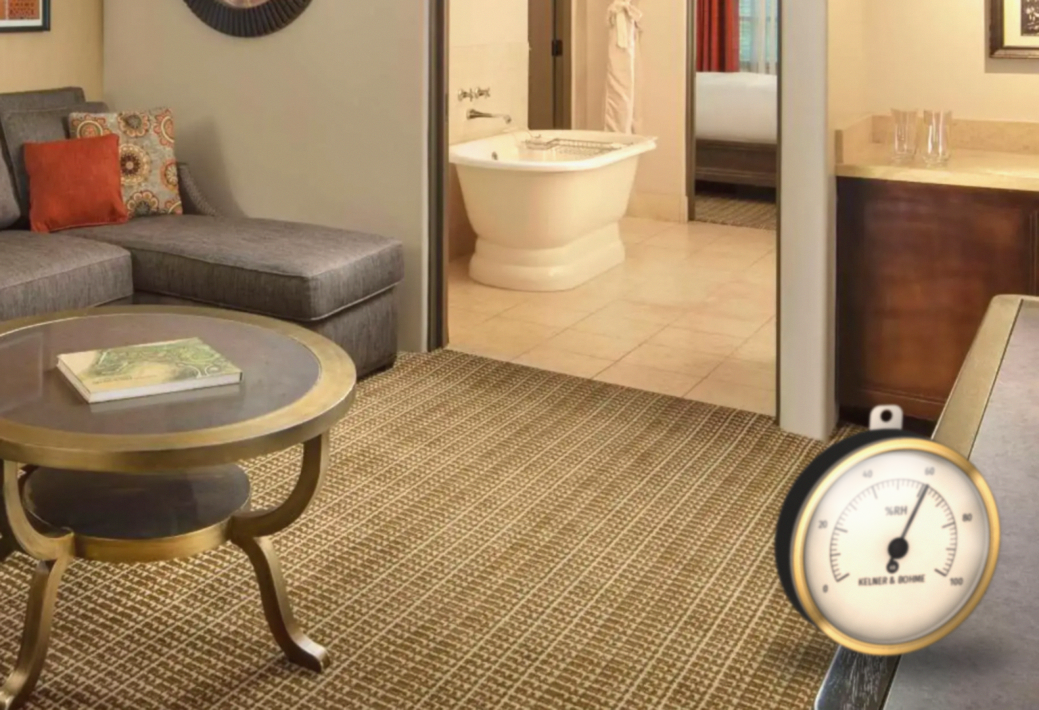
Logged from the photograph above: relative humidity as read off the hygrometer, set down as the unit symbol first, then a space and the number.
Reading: % 60
